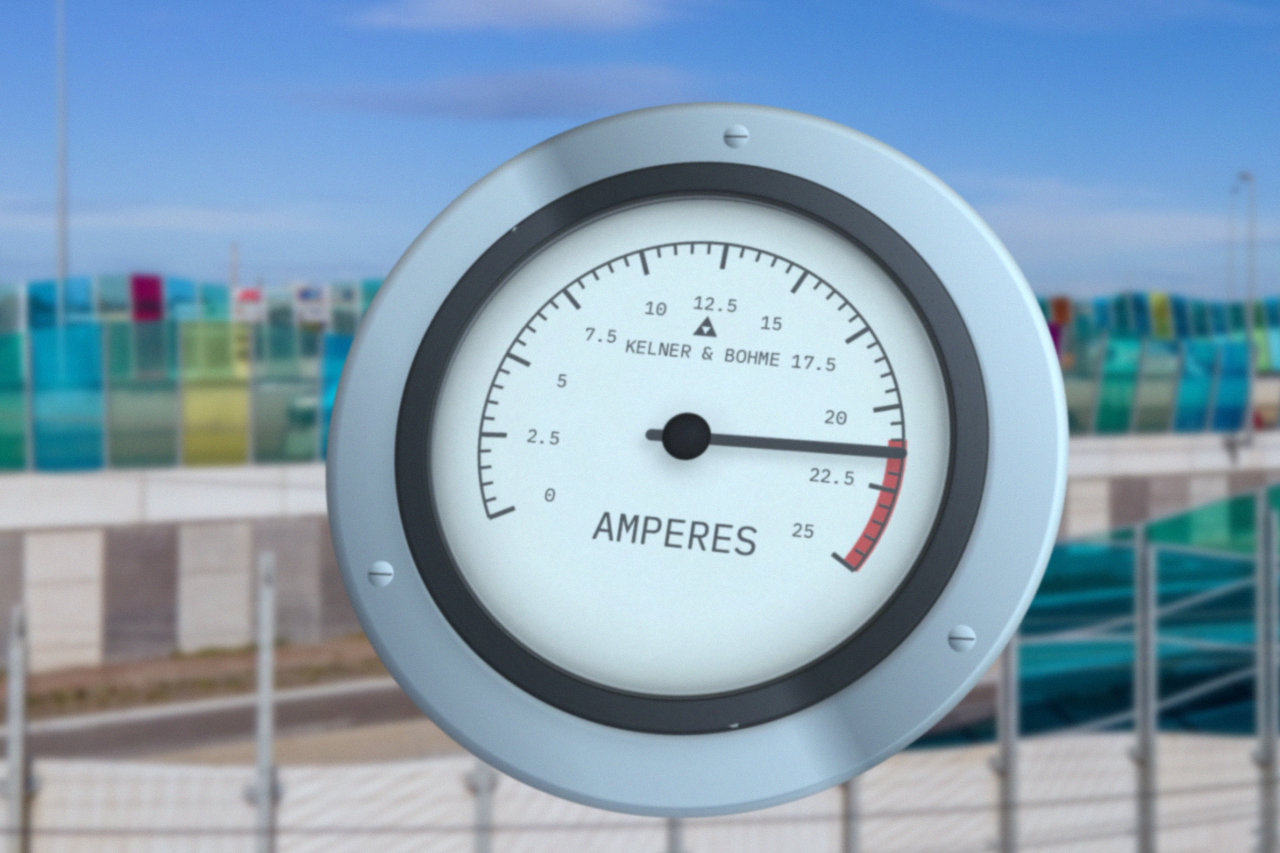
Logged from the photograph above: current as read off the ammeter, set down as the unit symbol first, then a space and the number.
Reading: A 21.5
